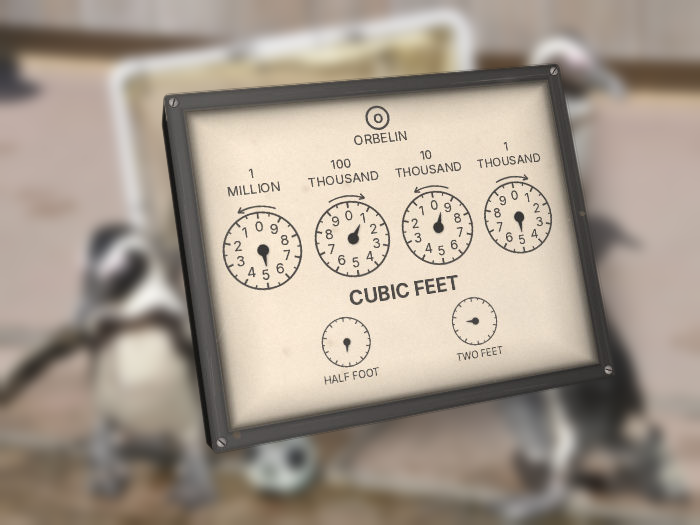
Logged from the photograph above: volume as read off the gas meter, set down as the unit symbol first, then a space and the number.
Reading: ft³ 509500
